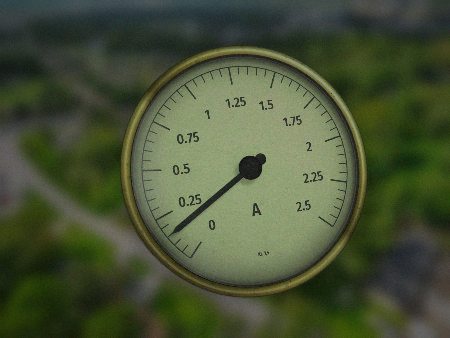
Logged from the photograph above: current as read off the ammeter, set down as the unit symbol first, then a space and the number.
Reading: A 0.15
